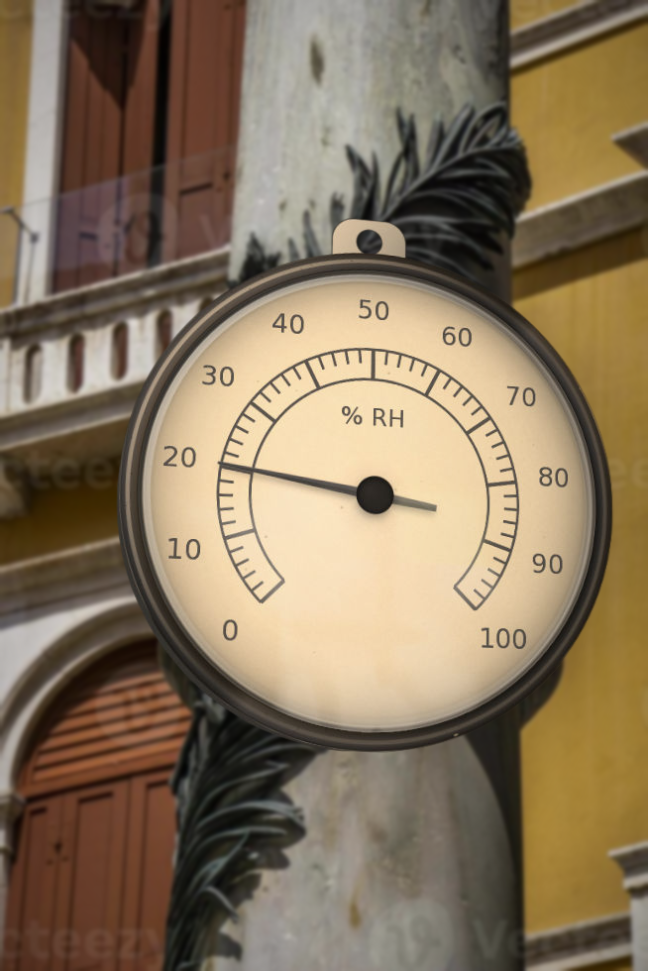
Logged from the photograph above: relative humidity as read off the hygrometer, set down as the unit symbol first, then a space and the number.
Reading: % 20
